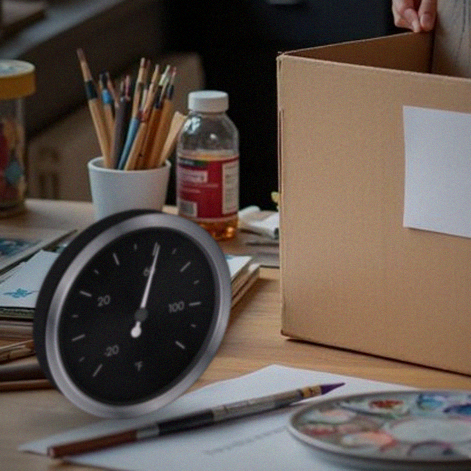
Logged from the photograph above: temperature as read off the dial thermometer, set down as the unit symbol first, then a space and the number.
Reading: °F 60
